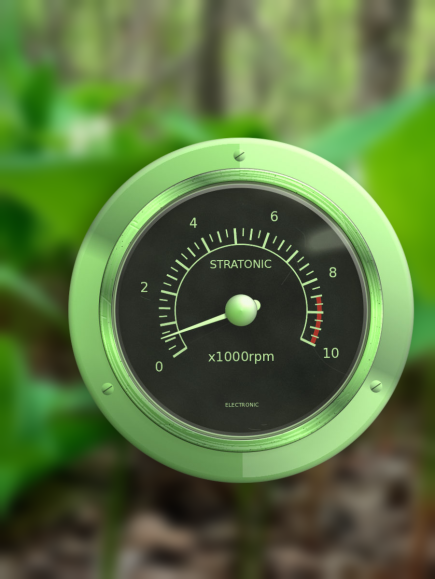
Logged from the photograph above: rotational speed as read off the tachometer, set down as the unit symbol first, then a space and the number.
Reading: rpm 625
